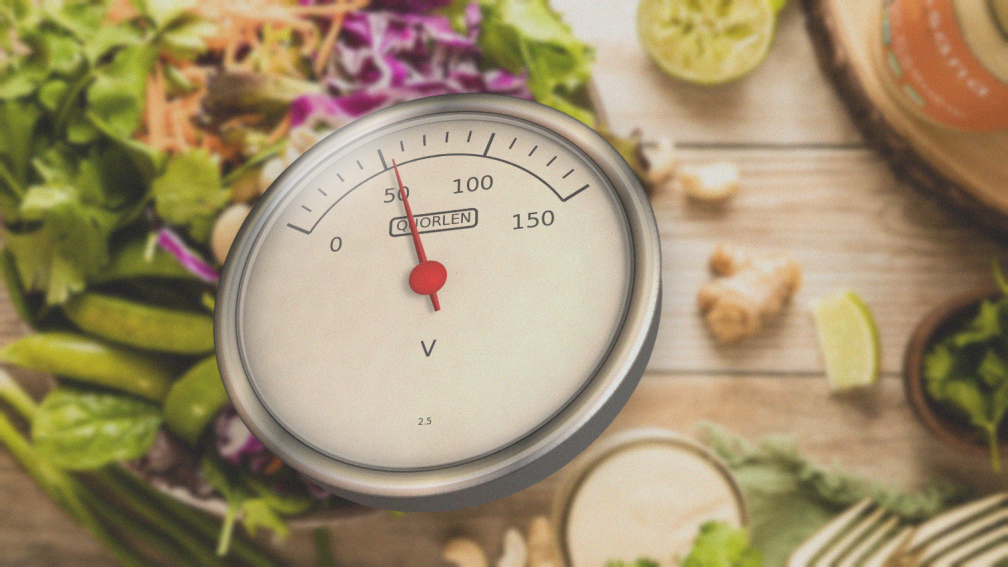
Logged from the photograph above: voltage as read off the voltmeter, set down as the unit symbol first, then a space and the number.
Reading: V 55
